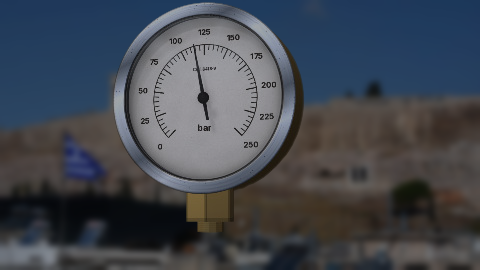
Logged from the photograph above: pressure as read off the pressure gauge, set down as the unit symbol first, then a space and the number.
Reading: bar 115
